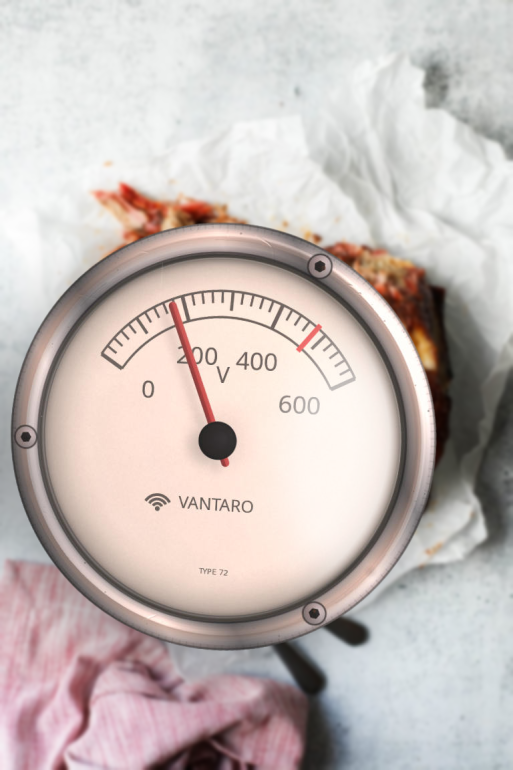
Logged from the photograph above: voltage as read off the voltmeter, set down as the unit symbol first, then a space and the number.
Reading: V 180
